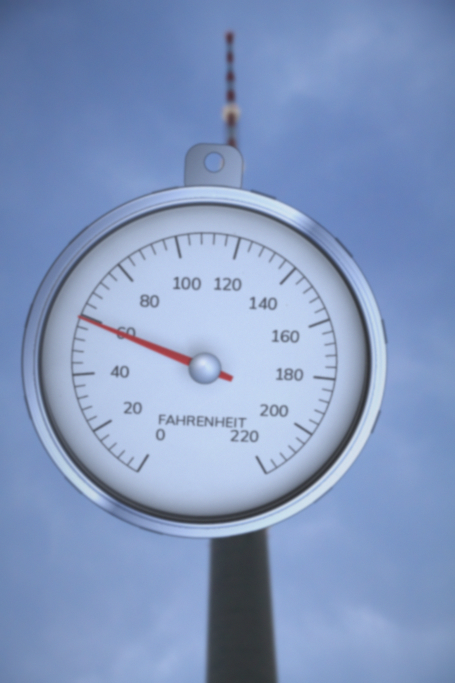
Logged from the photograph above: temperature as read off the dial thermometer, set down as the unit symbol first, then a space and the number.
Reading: °F 60
